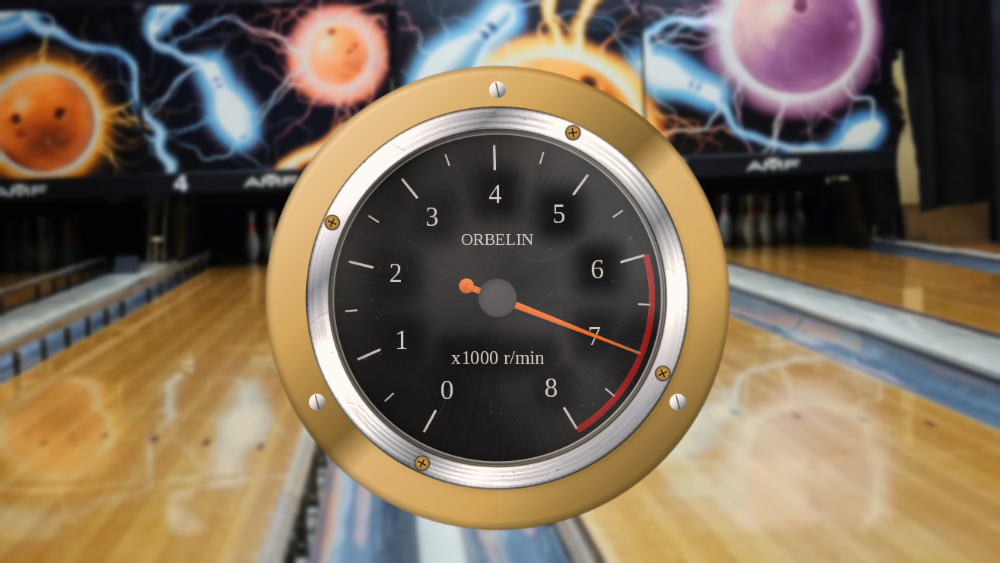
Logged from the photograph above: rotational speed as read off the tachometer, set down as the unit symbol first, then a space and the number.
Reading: rpm 7000
